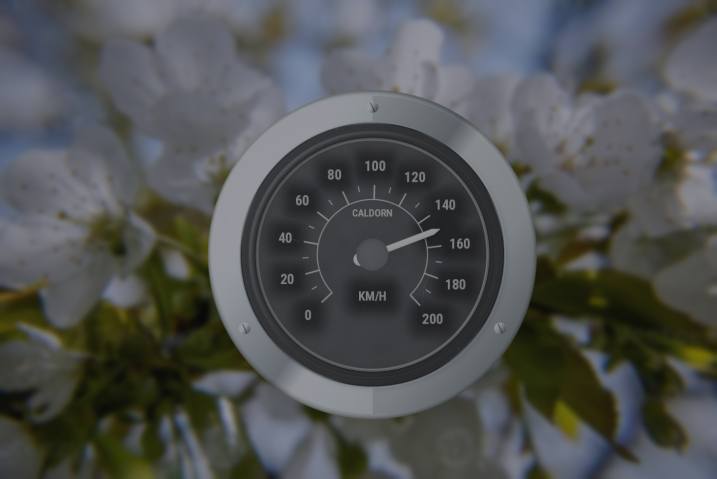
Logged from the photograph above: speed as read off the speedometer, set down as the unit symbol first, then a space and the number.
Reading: km/h 150
